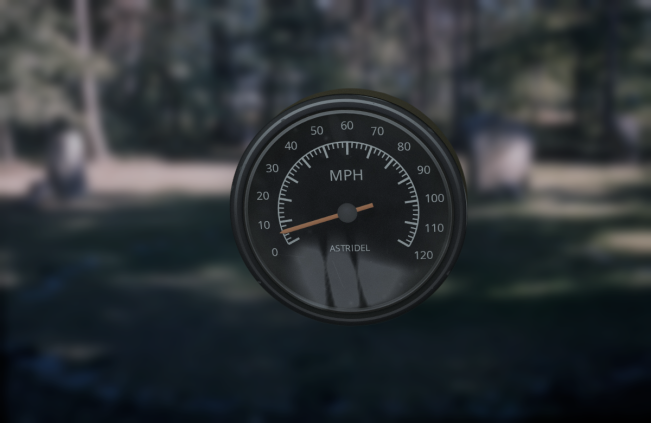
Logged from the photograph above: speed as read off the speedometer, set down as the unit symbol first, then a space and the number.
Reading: mph 6
